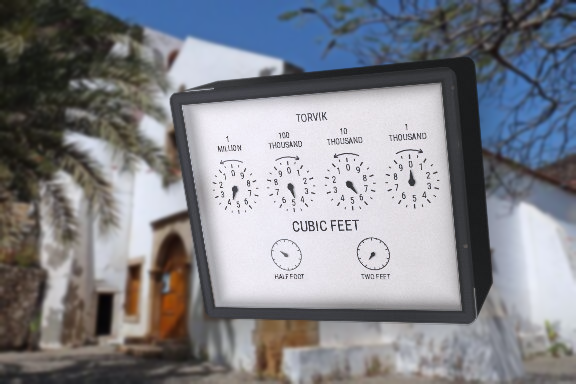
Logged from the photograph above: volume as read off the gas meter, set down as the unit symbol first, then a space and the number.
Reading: ft³ 446000
